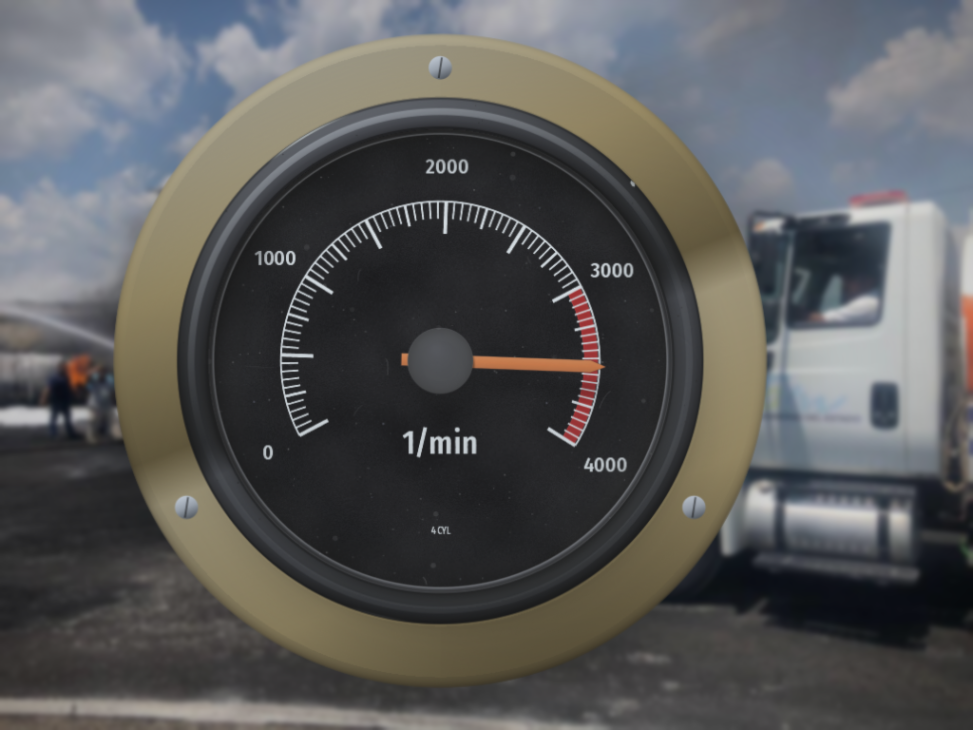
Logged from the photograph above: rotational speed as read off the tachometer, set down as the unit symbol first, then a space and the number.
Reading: rpm 3500
